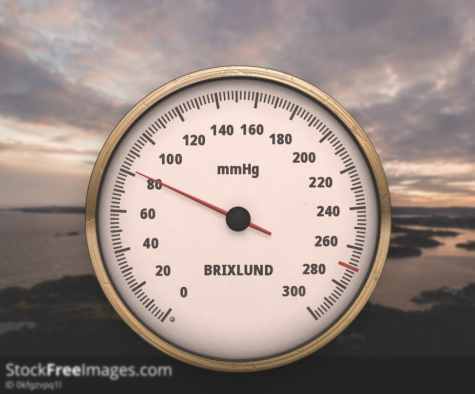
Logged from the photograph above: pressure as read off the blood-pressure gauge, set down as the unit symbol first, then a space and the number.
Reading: mmHg 82
